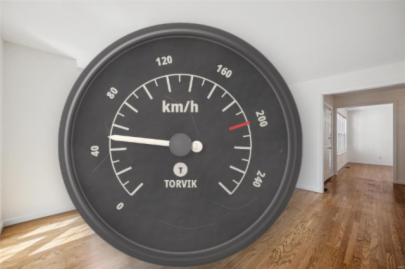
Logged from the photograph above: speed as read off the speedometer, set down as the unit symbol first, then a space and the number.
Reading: km/h 50
